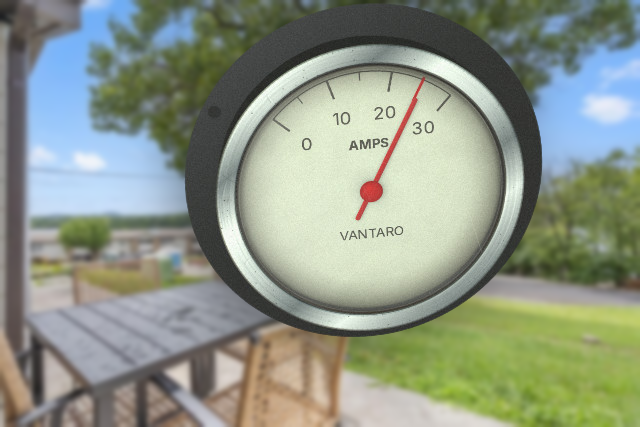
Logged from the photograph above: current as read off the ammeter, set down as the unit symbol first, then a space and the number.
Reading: A 25
